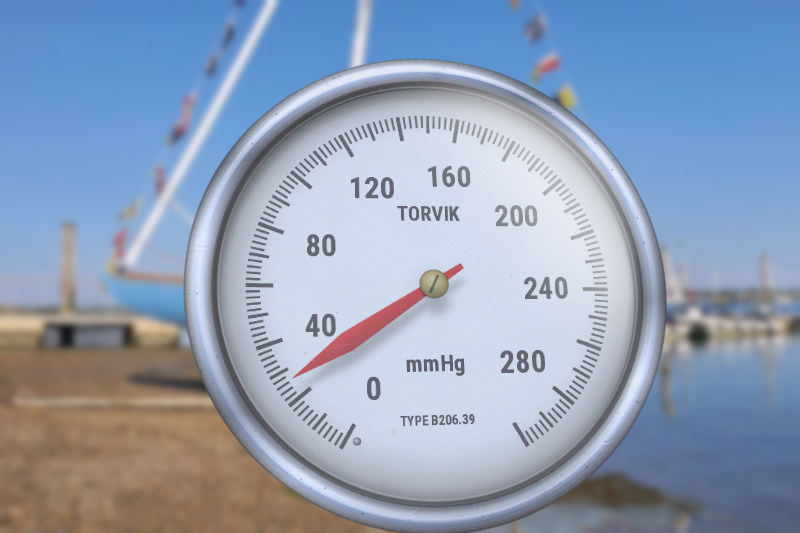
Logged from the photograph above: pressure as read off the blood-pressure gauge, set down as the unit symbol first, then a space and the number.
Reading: mmHg 26
